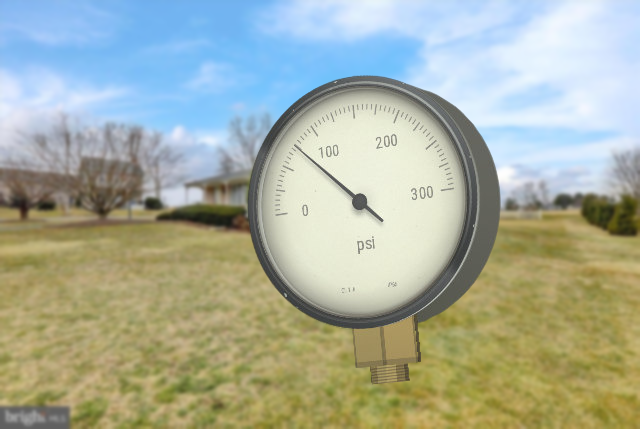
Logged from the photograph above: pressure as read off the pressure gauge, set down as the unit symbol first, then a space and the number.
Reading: psi 75
